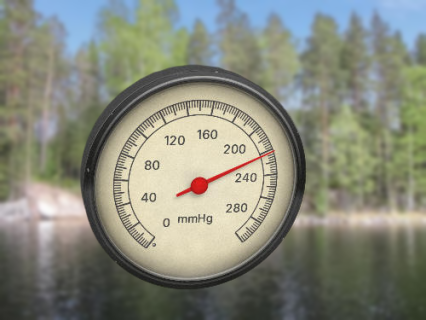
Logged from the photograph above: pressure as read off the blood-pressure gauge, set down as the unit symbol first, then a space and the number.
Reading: mmHg 220
